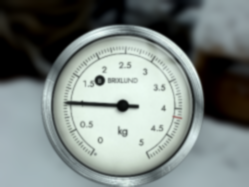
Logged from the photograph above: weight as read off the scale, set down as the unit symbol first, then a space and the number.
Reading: kg 1
